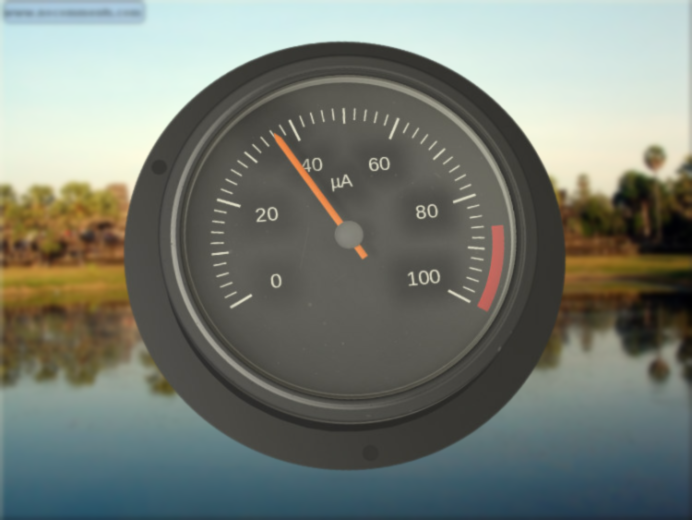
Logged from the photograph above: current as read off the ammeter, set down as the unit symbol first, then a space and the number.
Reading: µA 36
